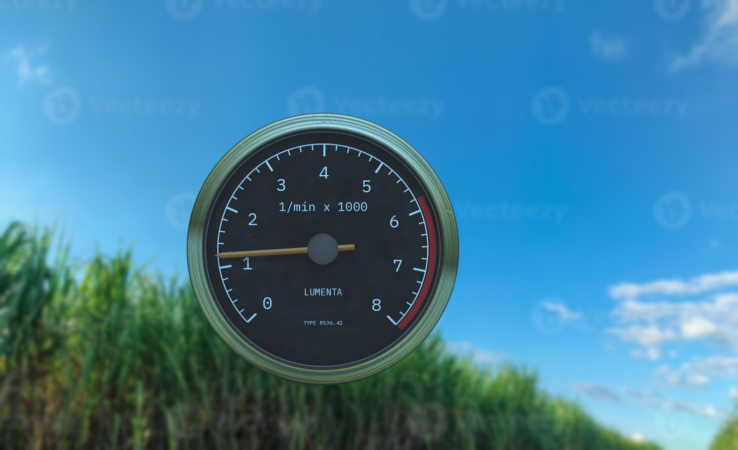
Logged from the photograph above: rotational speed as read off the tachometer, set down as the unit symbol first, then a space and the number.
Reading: rpm 1200
